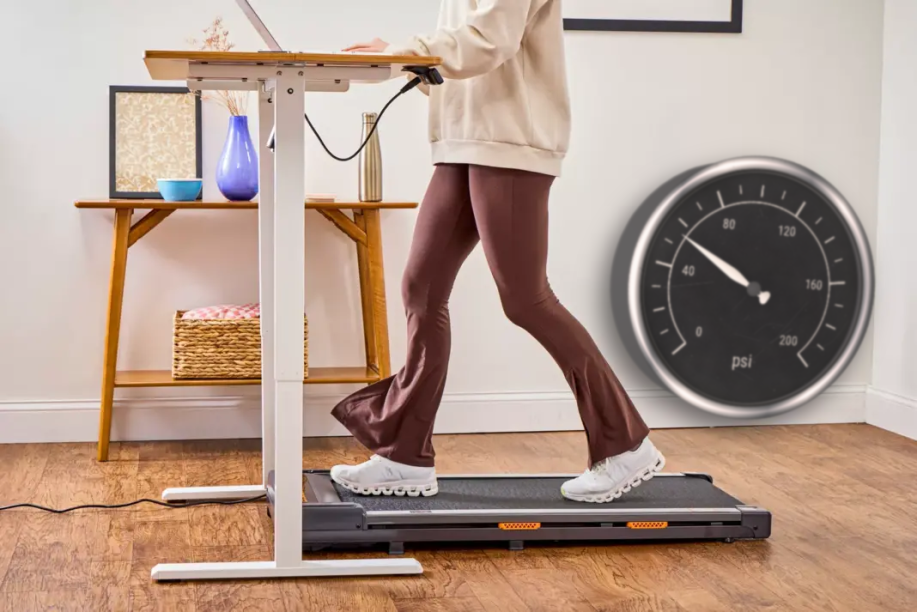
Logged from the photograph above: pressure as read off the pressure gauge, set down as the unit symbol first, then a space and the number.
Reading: psi 55
